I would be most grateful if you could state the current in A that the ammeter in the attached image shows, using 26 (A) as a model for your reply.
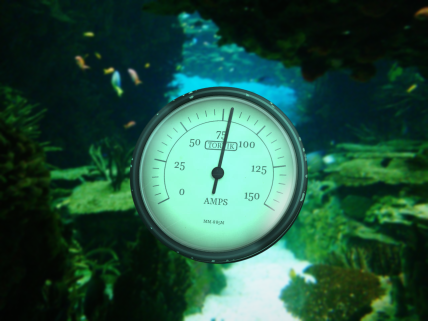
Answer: 80 (A)
